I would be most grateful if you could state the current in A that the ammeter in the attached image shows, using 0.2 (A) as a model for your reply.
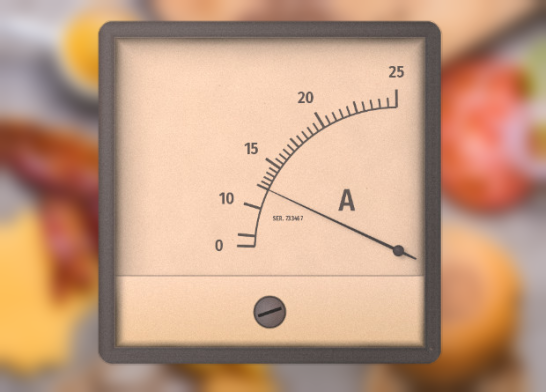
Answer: 12.5 (A)
